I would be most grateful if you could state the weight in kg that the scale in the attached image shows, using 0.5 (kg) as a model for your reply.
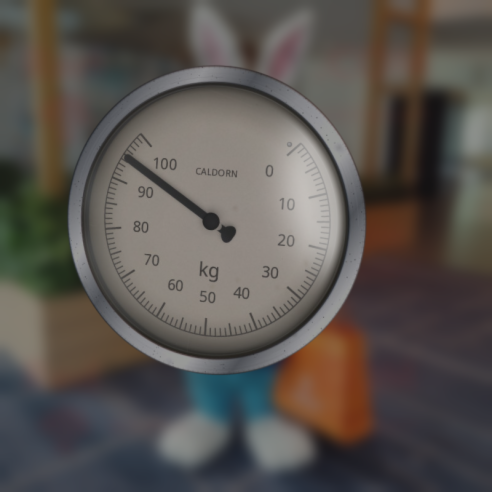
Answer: 95 (kg)
